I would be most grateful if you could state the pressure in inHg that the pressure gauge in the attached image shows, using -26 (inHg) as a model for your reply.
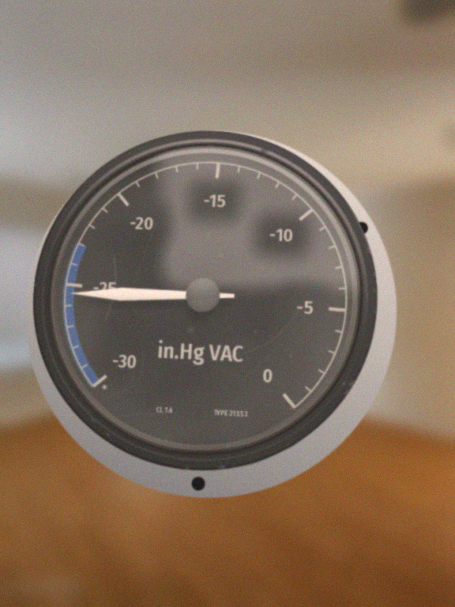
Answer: -25.5 (inHg)
